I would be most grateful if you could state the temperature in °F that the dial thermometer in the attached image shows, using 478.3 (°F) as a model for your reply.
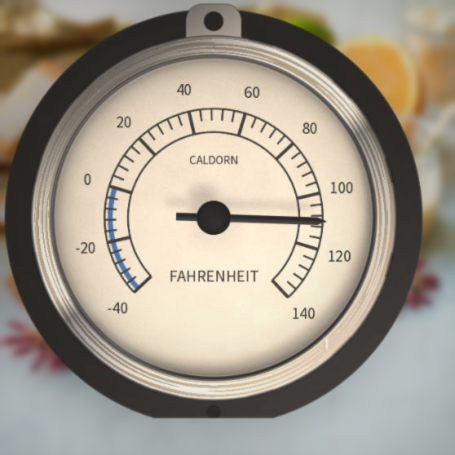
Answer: 110 (°F)
